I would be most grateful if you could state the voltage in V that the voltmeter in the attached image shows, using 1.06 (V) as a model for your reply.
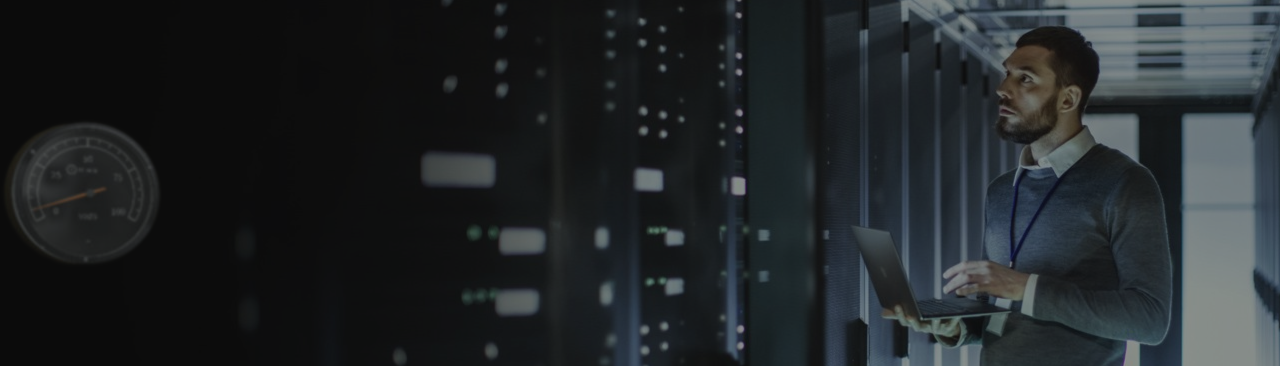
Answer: 5 (V)
